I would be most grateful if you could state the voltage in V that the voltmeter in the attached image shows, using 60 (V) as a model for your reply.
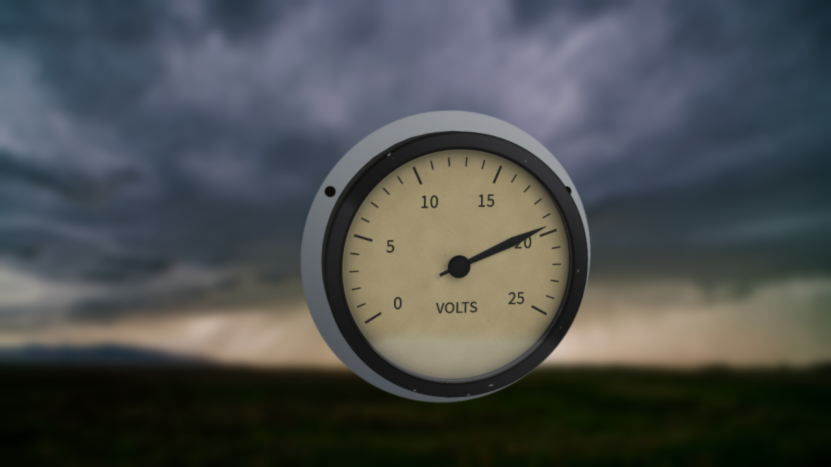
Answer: 19.5 (V)
